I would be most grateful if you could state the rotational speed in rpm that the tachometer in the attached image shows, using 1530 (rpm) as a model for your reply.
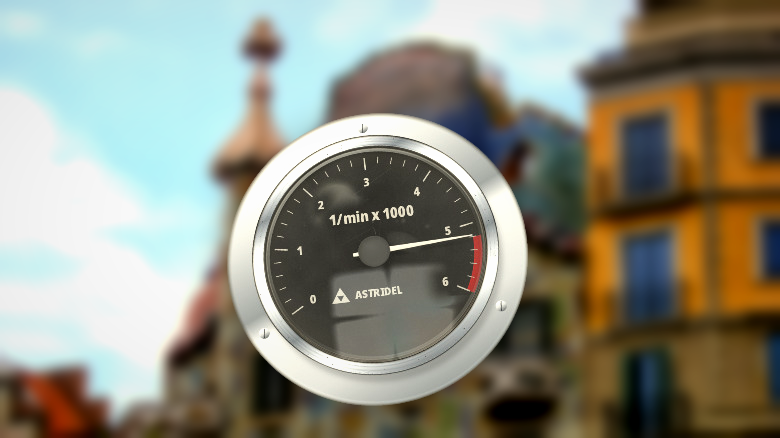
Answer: 5200 (rpm)
